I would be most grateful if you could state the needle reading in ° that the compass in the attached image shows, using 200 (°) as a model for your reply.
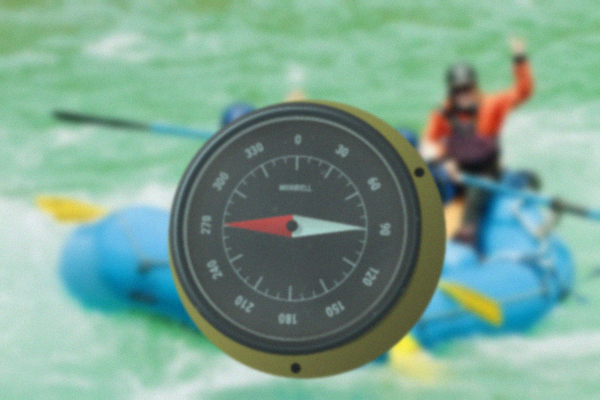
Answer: 270 (°)
